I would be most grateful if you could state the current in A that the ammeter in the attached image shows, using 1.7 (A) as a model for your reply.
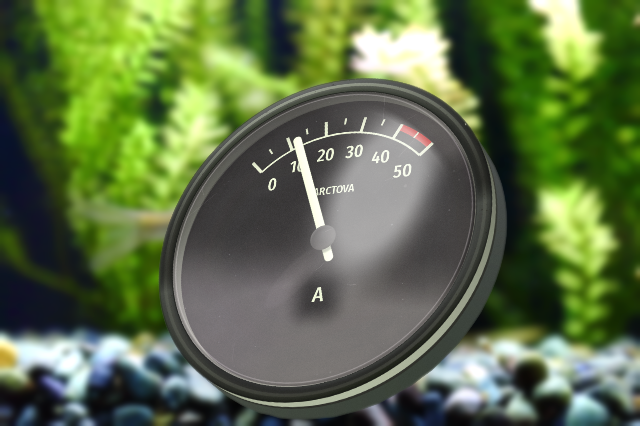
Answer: 12.5 (A)
